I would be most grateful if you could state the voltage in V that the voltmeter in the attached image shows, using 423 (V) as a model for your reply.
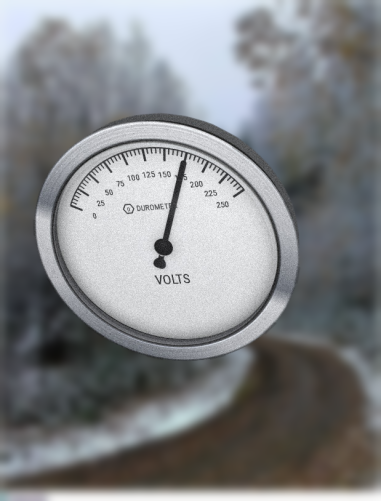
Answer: 175 (V)
